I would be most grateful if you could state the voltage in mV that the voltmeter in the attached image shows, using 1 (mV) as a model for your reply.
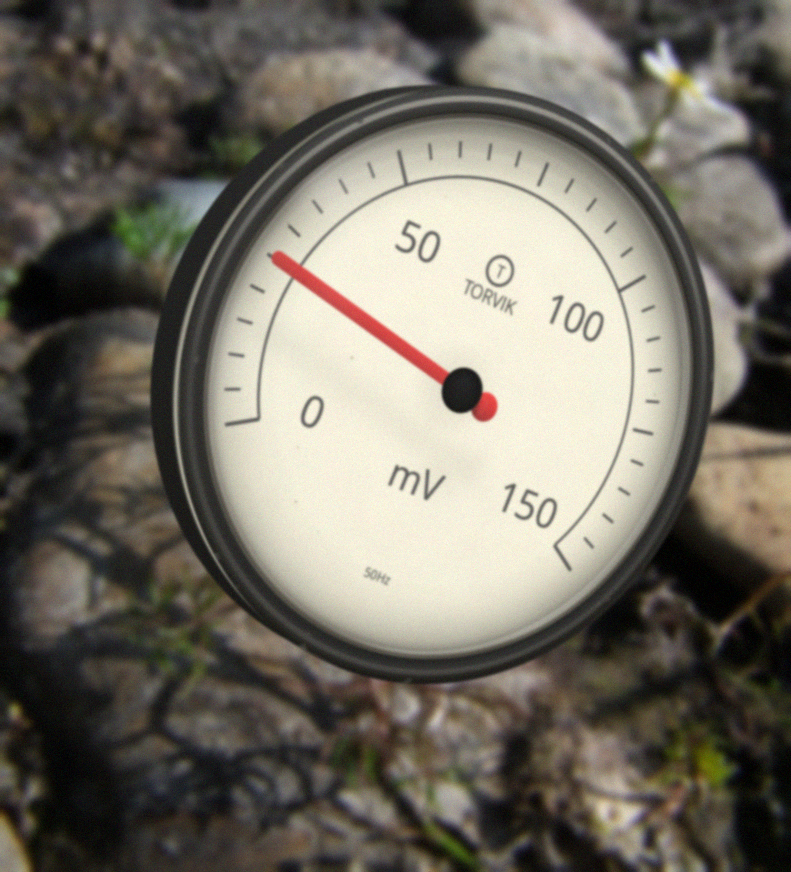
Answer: 25 (mV)
